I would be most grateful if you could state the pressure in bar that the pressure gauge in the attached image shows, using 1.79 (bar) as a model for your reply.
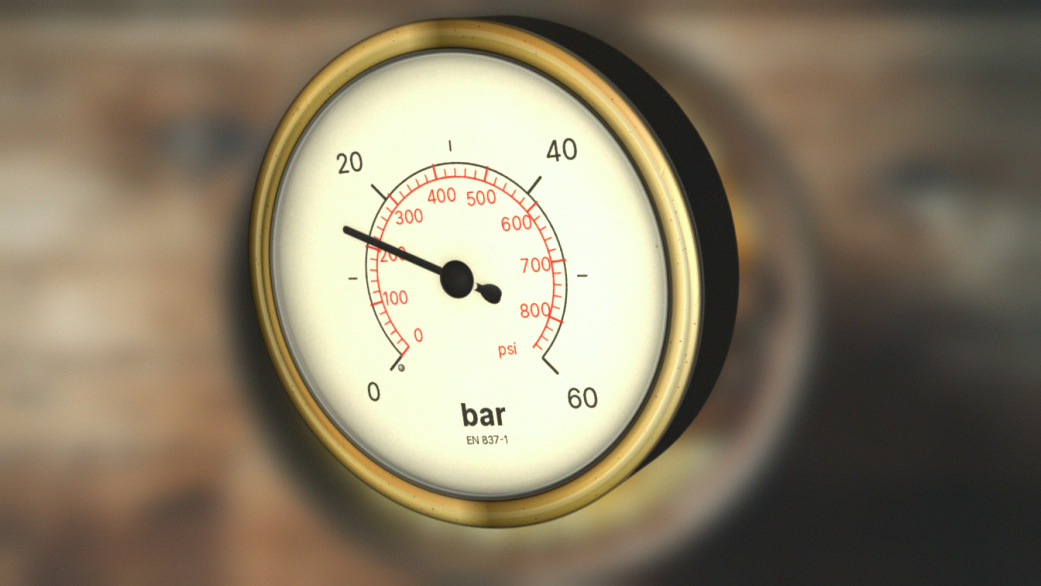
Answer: 15 (bar)
